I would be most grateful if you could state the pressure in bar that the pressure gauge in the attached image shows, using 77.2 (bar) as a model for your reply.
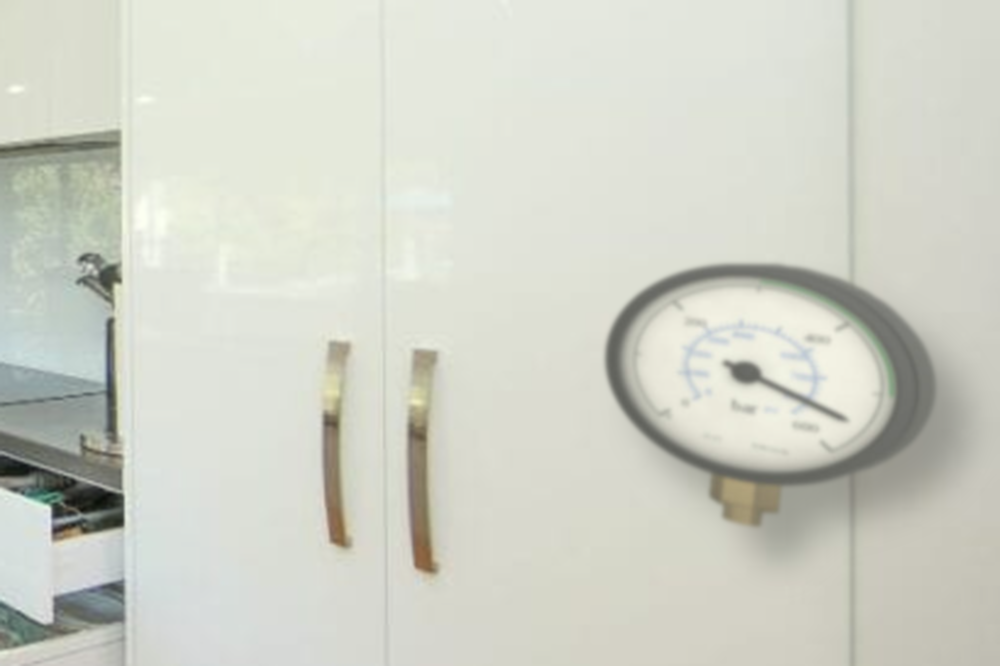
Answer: 550 (bar)
